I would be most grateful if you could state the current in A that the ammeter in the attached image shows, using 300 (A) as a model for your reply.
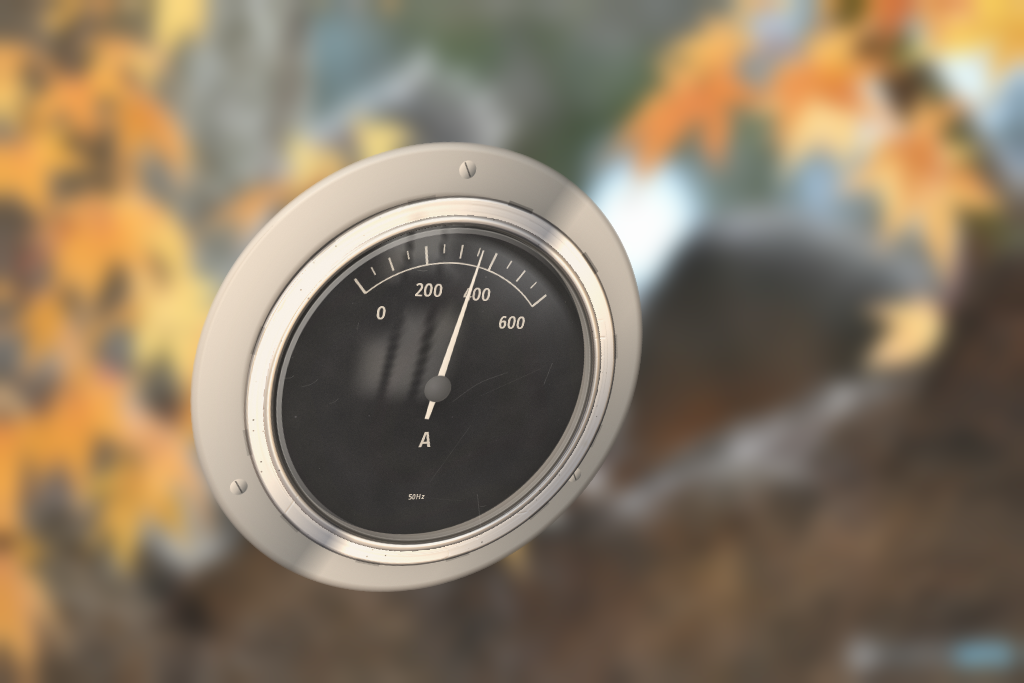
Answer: 350 (A)
